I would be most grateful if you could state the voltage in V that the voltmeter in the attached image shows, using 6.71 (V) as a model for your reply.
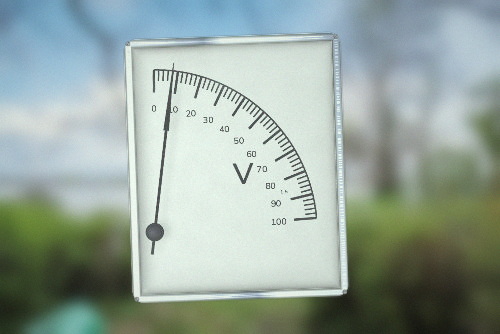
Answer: 8 (V)
